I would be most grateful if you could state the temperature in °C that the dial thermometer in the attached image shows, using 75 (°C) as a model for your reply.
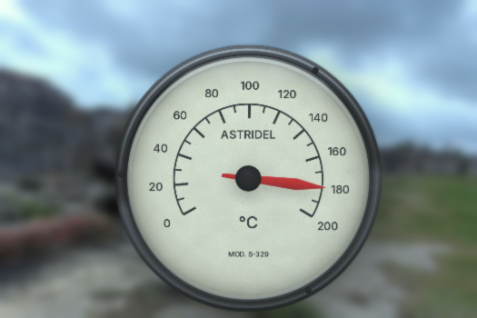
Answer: 180 (°C)
